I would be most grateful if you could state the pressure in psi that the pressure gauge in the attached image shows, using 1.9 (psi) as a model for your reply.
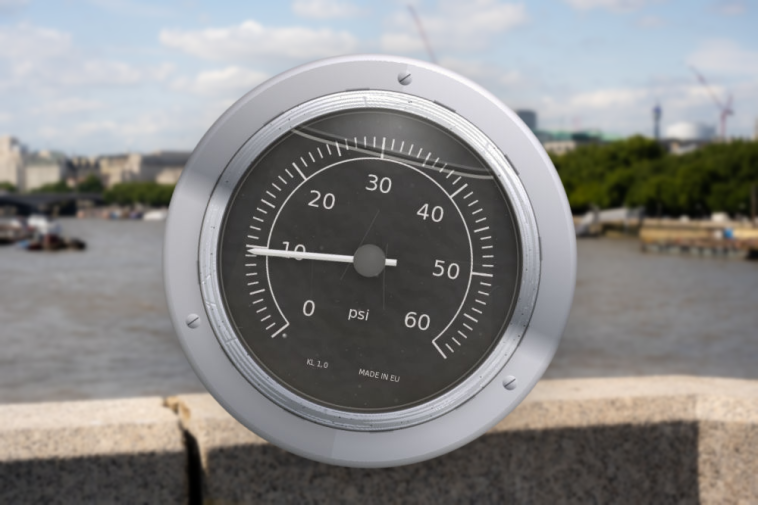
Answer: 9.5 (psi)
